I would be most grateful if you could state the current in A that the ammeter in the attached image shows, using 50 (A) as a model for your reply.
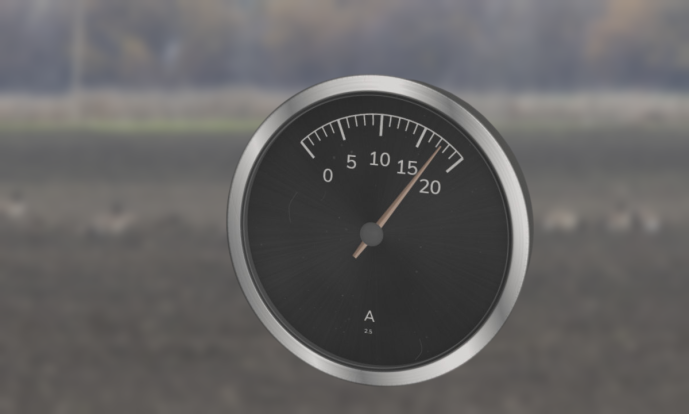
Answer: 17.5 (A)
